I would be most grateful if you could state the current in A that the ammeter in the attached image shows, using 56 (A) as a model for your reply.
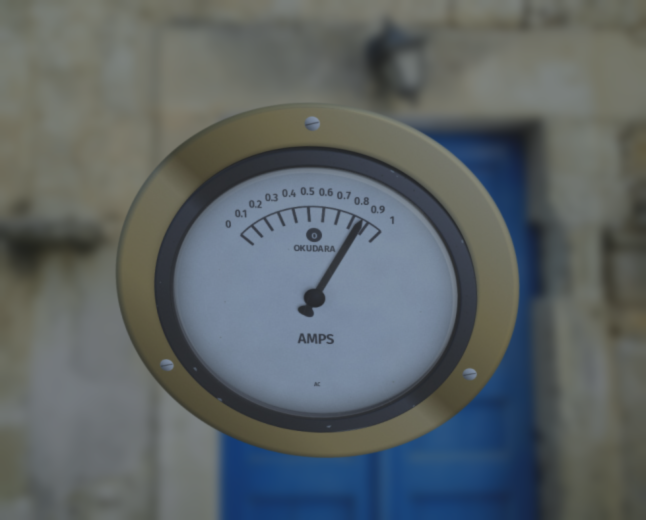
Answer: 0.85 (A)
